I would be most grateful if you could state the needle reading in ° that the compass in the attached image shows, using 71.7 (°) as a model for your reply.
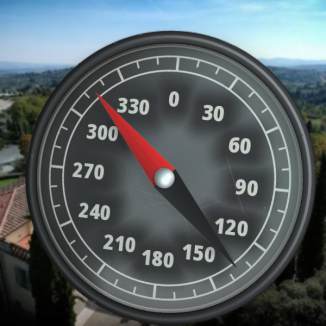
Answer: 315 (°)
